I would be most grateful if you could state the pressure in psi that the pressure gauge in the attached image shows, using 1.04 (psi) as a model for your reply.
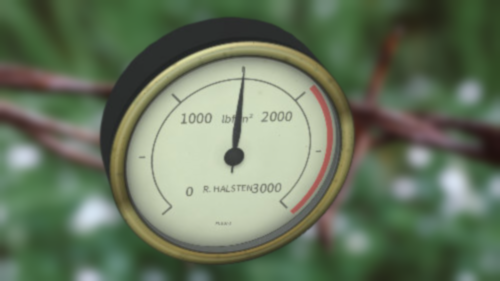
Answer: 1500 (psi)
